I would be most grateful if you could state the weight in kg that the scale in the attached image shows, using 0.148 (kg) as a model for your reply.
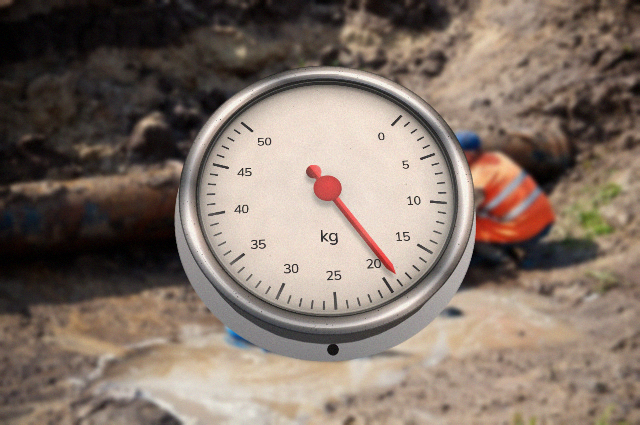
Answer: 19 (kg)
